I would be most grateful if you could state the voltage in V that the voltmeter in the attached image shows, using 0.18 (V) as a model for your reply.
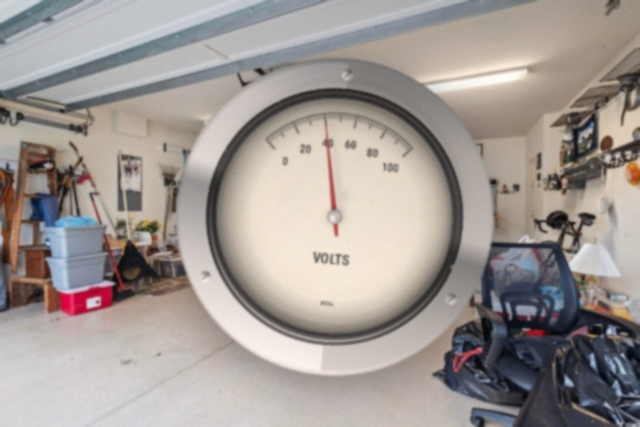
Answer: 40 (V)
